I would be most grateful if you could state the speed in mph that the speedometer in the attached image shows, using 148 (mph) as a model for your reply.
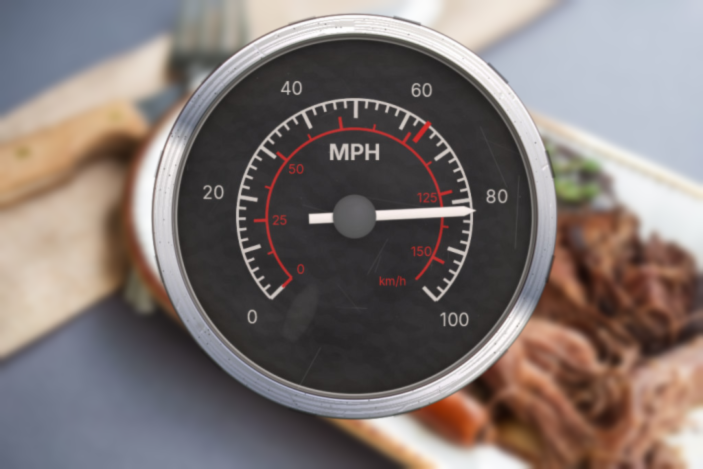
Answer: 82 (mph)
